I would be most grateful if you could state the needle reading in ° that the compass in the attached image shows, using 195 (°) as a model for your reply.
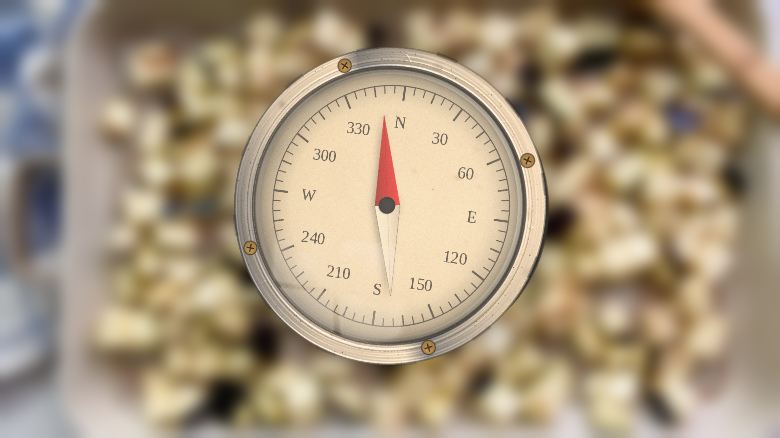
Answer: 350 (°)
